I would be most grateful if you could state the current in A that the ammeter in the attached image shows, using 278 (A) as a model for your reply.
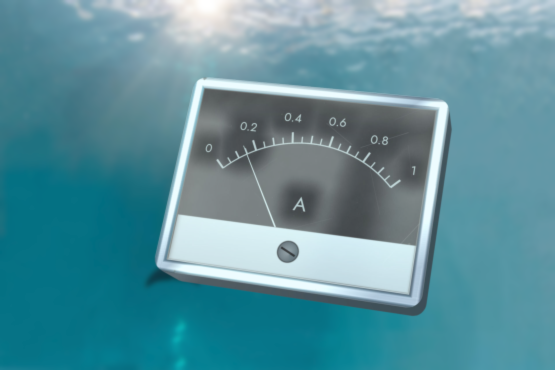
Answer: 0.15 (A)
